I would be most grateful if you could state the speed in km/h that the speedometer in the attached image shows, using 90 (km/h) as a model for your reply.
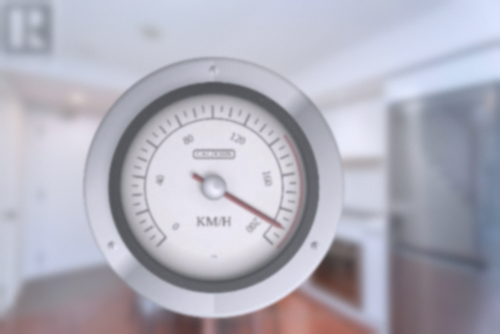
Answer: 190 (km/h)
